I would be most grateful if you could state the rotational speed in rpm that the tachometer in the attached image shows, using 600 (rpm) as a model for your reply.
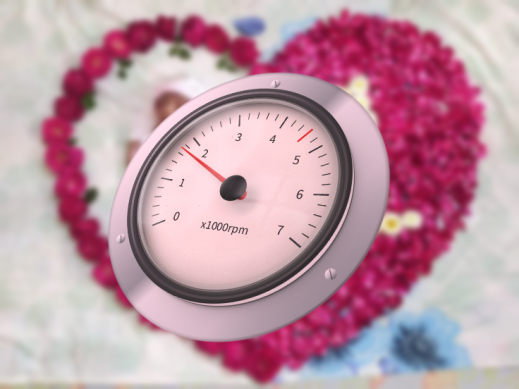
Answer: 1700 (rpm)
